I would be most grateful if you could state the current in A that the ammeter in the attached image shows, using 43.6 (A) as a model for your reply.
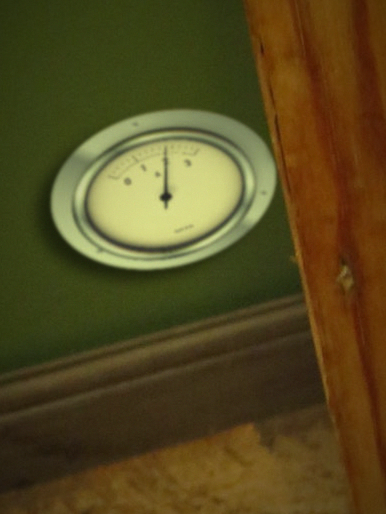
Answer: 2 (A)
